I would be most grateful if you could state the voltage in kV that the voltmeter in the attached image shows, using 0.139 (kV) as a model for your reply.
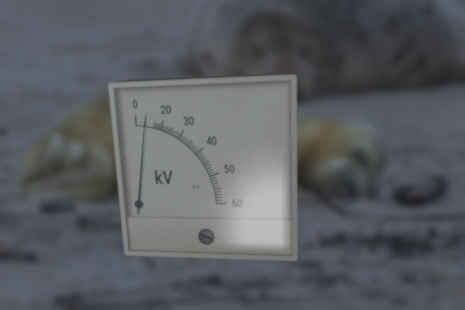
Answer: 10 (kV)
